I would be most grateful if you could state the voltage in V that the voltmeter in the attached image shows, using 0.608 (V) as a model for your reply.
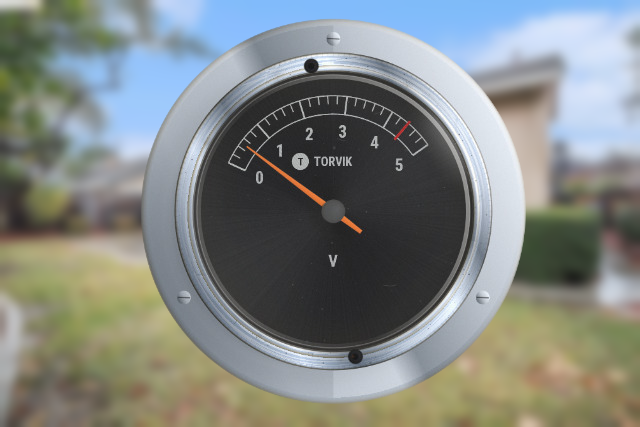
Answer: 0.5 (V)
